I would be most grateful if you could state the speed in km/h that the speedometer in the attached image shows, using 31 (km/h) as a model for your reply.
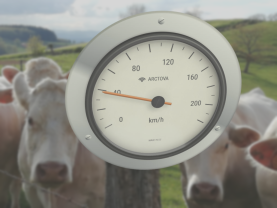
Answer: 40 (km/h)
